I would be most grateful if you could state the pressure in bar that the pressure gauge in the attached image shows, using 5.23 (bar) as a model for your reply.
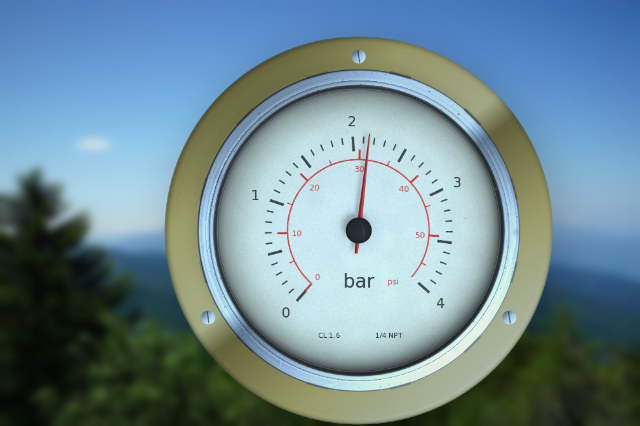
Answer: 2.15 (bar)
